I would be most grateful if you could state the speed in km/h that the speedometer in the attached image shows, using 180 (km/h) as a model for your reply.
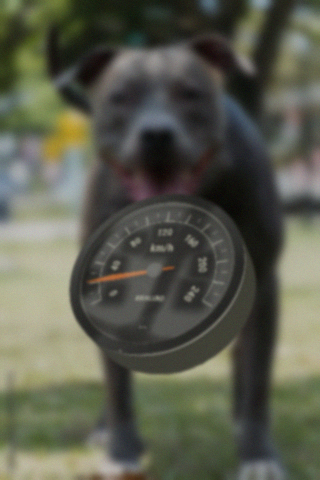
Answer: 20 (km/h)
